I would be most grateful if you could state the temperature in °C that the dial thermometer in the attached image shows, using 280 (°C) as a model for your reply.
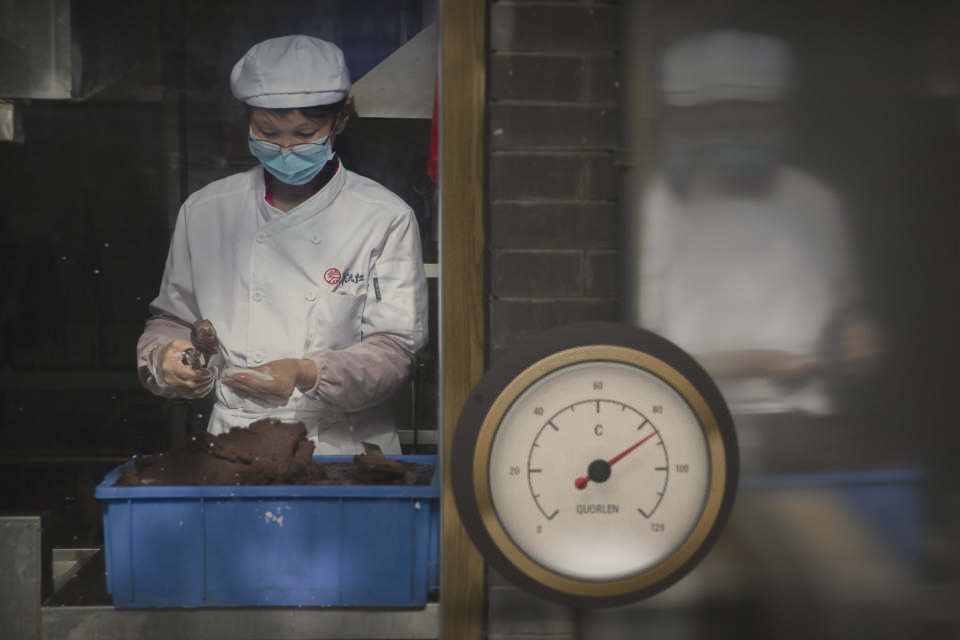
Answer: 85 (°C)
